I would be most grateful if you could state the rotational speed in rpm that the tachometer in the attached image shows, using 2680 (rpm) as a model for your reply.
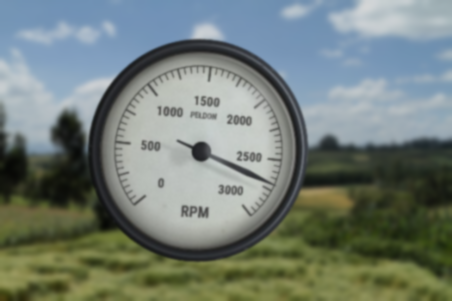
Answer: 2700 (rpm)
